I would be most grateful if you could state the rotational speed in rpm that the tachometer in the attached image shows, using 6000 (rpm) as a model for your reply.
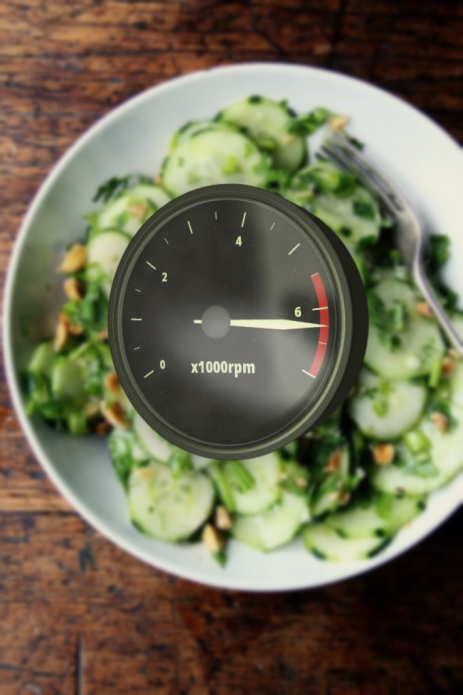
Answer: 6250 (rpm)
